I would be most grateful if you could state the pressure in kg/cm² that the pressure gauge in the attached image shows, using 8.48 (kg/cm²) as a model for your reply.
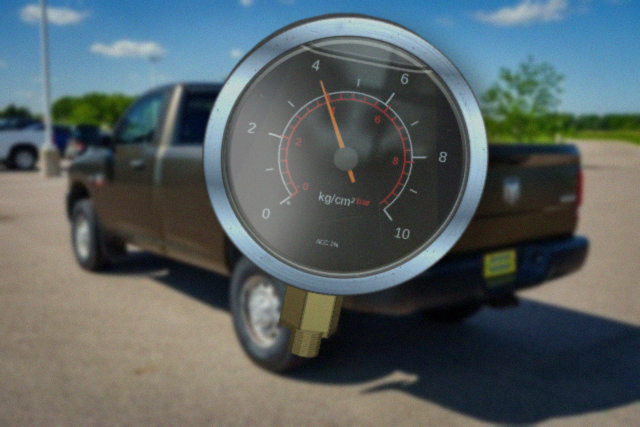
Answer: 4 (kg/cm²)
